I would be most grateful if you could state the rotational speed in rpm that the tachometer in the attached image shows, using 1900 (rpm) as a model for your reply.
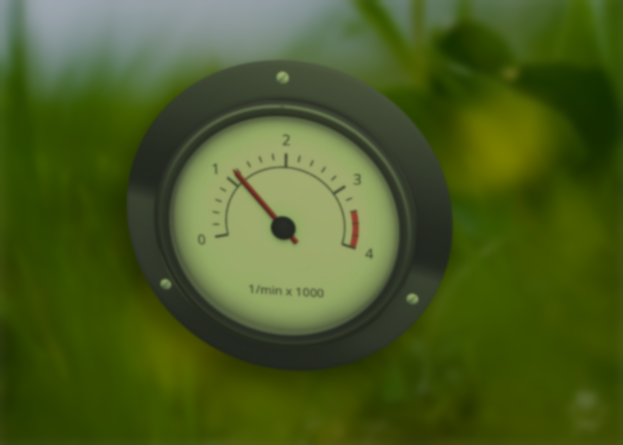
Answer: 1200 (rpm)
